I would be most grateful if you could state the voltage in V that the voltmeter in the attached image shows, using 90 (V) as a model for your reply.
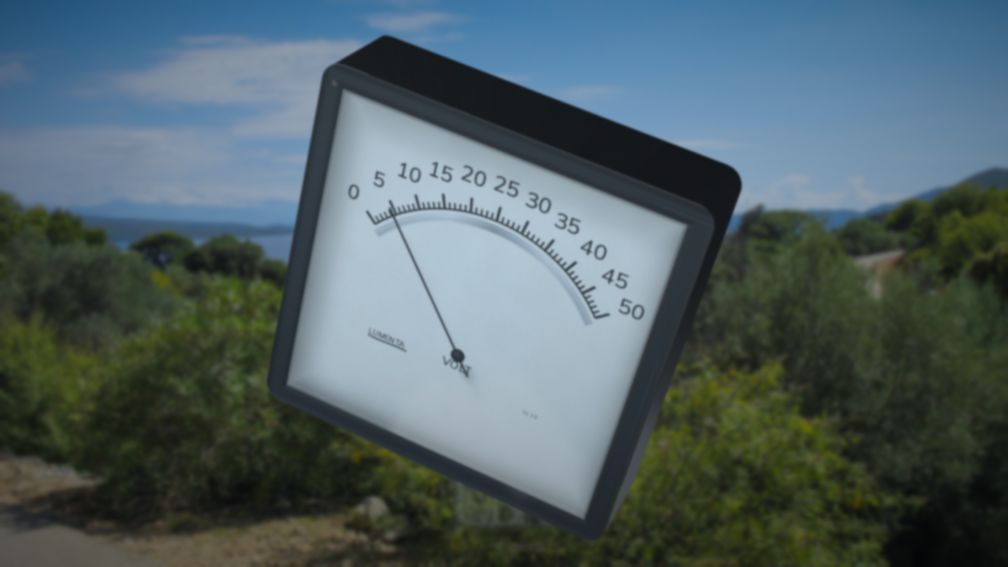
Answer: 5 (V)
